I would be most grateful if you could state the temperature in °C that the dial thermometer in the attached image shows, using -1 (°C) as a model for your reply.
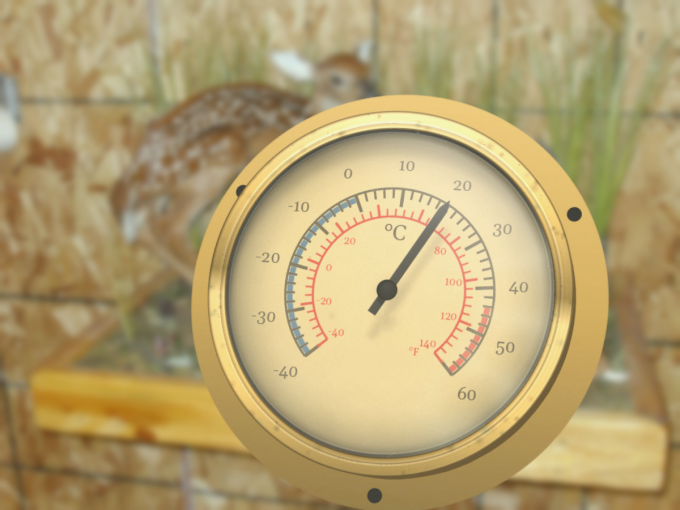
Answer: 20 (°C)
